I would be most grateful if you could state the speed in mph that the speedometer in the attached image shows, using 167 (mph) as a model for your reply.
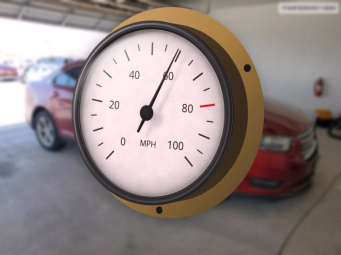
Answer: 60 (mph)
